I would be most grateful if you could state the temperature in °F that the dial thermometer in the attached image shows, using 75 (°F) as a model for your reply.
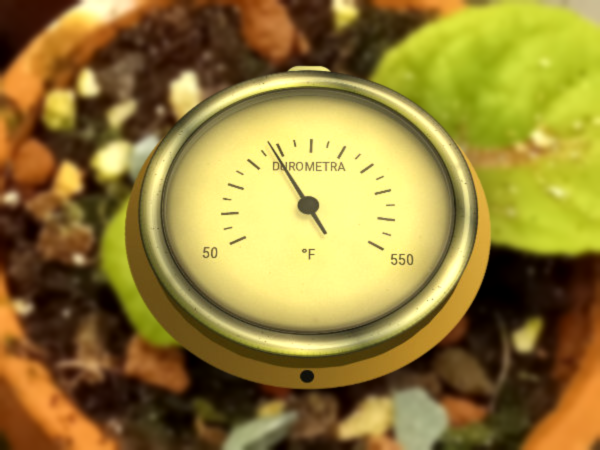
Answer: 237.5 (°F)
